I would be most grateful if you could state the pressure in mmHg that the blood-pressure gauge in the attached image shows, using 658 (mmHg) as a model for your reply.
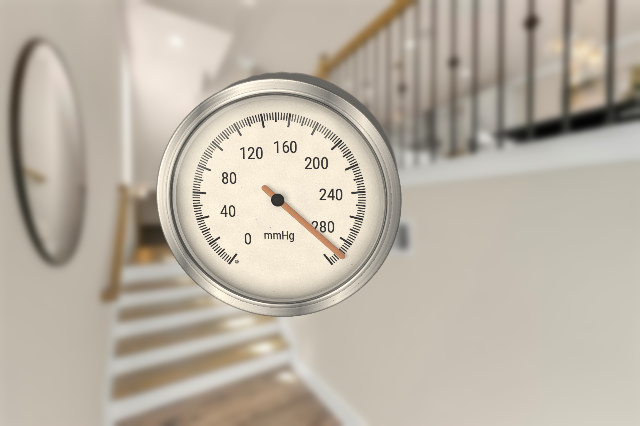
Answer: 290 (mmHg)
